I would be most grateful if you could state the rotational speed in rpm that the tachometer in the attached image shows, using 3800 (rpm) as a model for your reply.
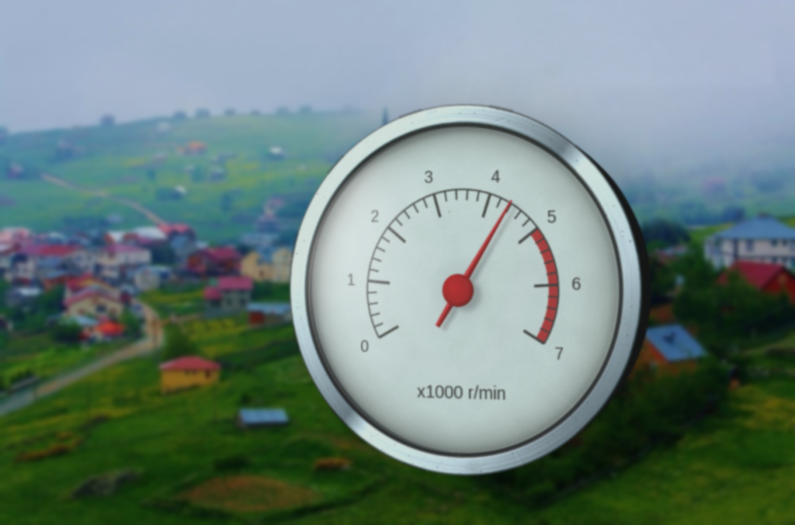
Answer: 4400 (rpm)
